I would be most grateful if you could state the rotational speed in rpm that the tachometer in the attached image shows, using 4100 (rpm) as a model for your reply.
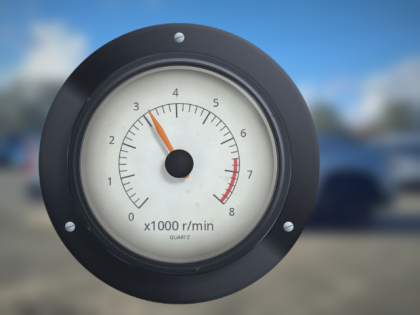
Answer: 3200 (rpm)
